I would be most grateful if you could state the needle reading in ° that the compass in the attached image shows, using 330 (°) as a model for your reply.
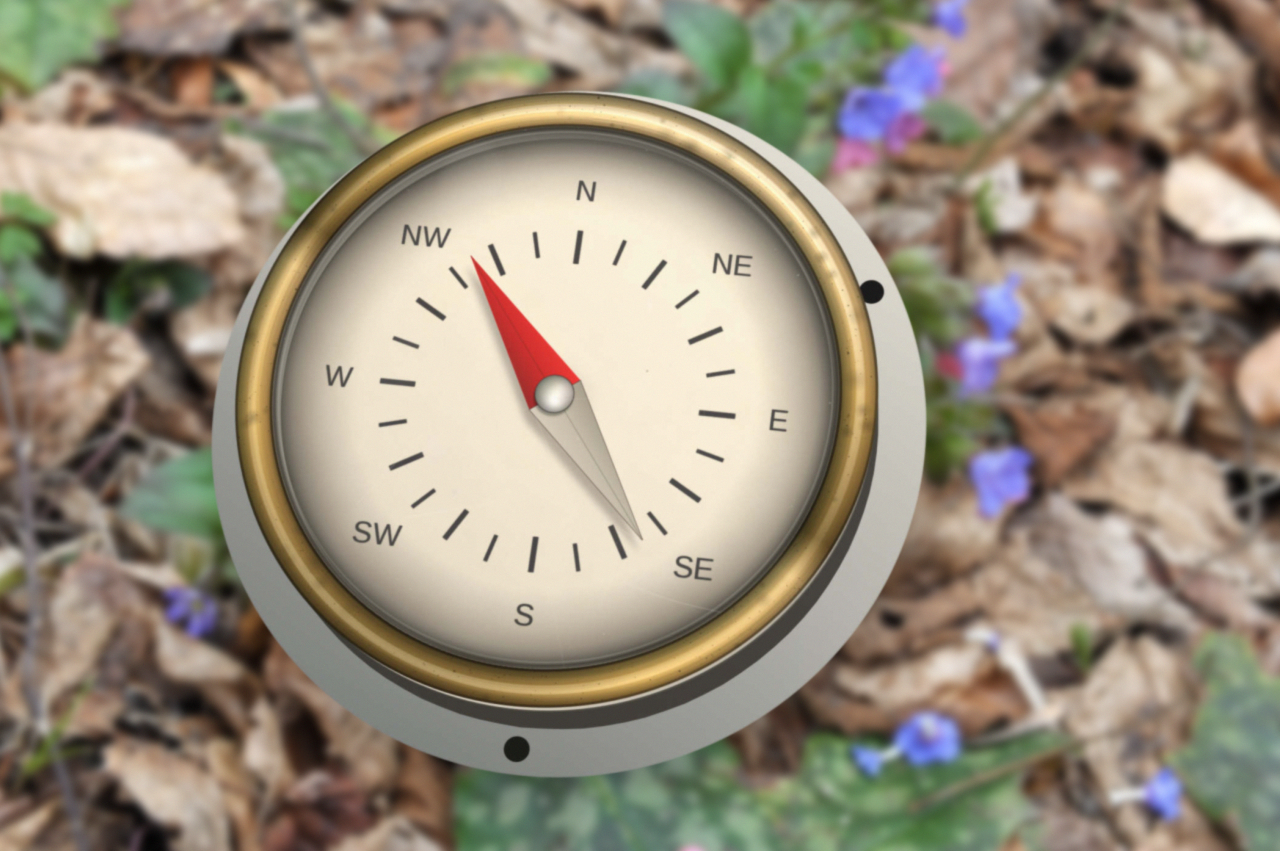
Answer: 322.5 (°)
